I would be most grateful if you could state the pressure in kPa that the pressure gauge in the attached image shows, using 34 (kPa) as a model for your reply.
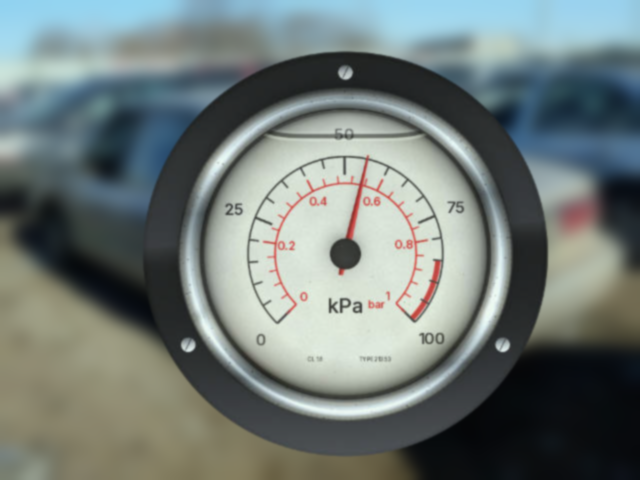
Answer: 55 (kPa)
